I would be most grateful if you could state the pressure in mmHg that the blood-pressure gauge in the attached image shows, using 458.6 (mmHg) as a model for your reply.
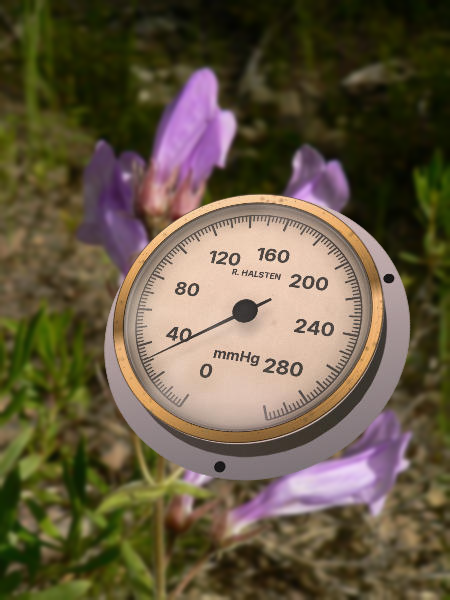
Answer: 30 (mmHg)
